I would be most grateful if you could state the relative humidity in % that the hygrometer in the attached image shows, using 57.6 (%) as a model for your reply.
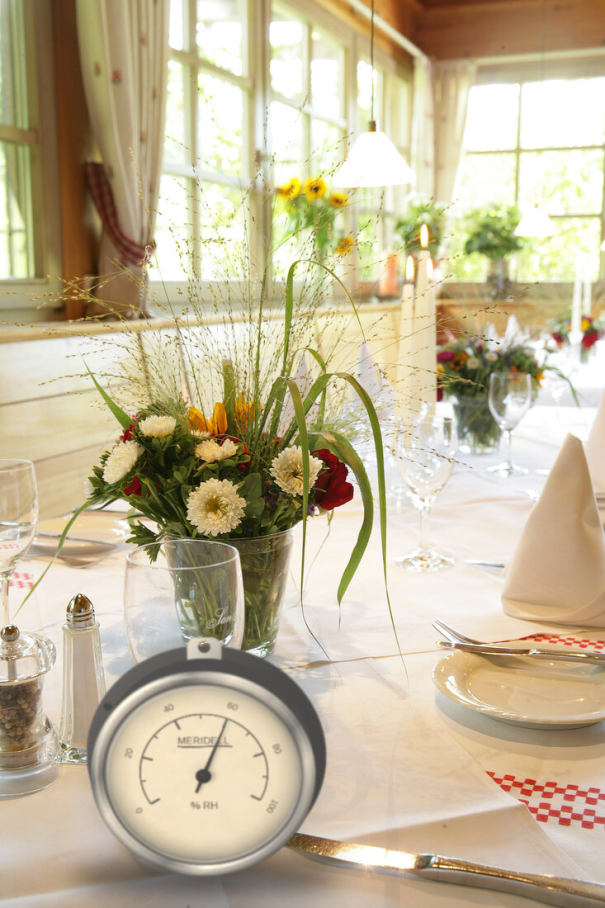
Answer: 60 (%)
